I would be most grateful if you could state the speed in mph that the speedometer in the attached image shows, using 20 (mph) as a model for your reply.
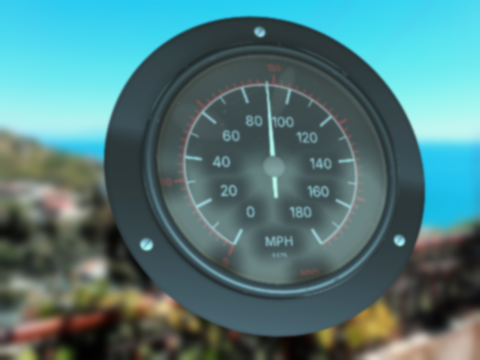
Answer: 90 (mph)
